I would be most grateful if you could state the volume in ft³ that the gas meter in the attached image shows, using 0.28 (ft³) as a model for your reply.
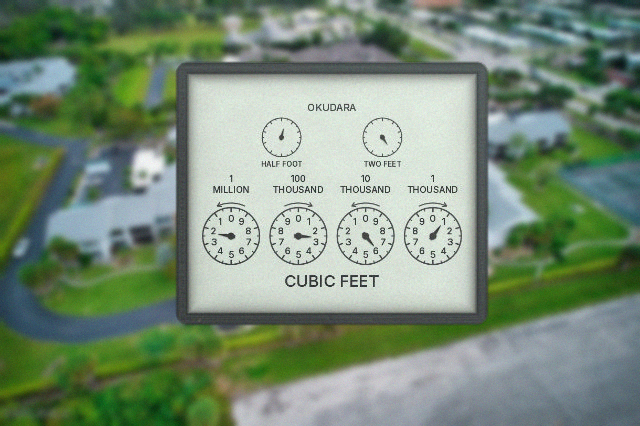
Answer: 226100 (ft³)
